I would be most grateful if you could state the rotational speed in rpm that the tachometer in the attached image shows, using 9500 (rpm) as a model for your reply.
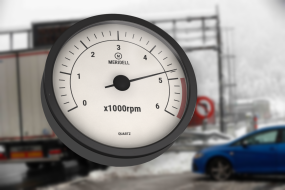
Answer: 4800 (rpm)
